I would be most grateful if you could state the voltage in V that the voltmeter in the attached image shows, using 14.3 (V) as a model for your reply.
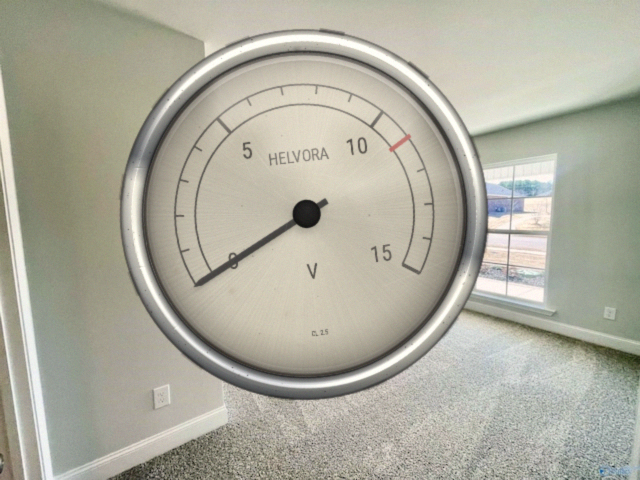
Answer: 0 (V)
